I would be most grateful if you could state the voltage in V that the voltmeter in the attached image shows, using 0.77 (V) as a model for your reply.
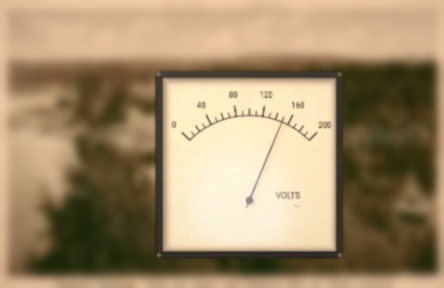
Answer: 150 (V)
